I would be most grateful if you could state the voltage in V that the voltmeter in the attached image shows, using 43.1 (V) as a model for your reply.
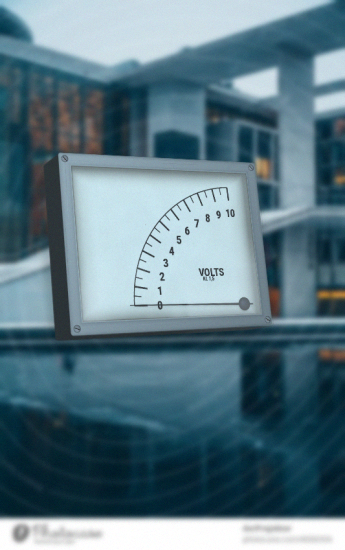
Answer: 0 (V)
